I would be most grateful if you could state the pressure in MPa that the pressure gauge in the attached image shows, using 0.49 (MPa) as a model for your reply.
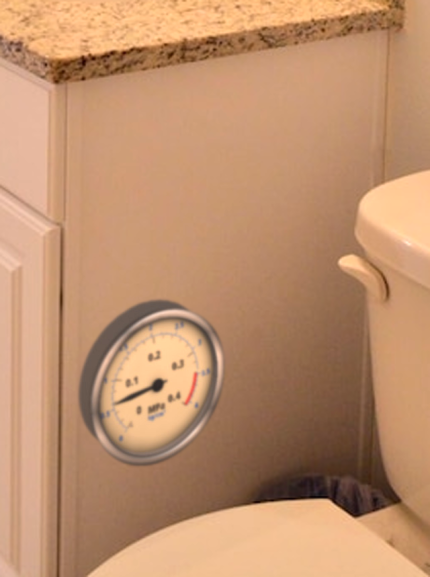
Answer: 0.06 (MPa)
